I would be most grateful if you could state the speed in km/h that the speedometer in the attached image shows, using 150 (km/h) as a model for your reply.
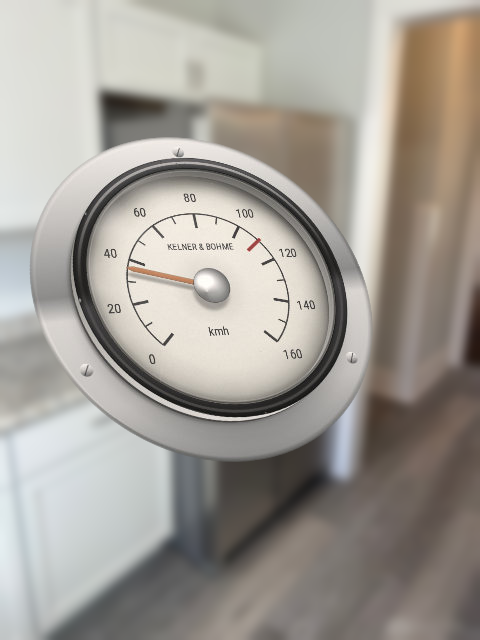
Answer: 35 (km/h)
